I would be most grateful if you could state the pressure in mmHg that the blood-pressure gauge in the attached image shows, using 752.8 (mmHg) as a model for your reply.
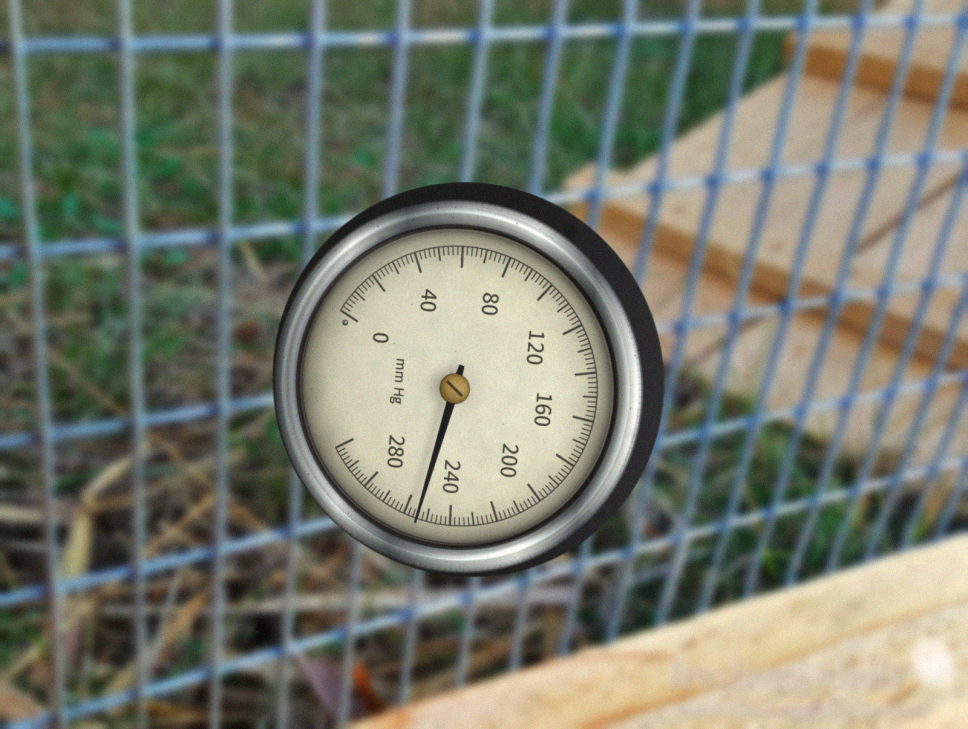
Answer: 254 (mmHg)
